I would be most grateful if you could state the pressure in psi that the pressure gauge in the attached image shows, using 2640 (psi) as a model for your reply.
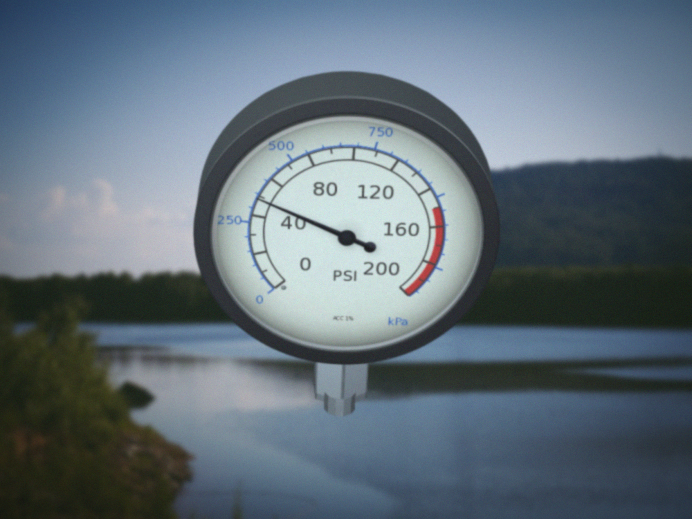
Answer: 50 (psi)
